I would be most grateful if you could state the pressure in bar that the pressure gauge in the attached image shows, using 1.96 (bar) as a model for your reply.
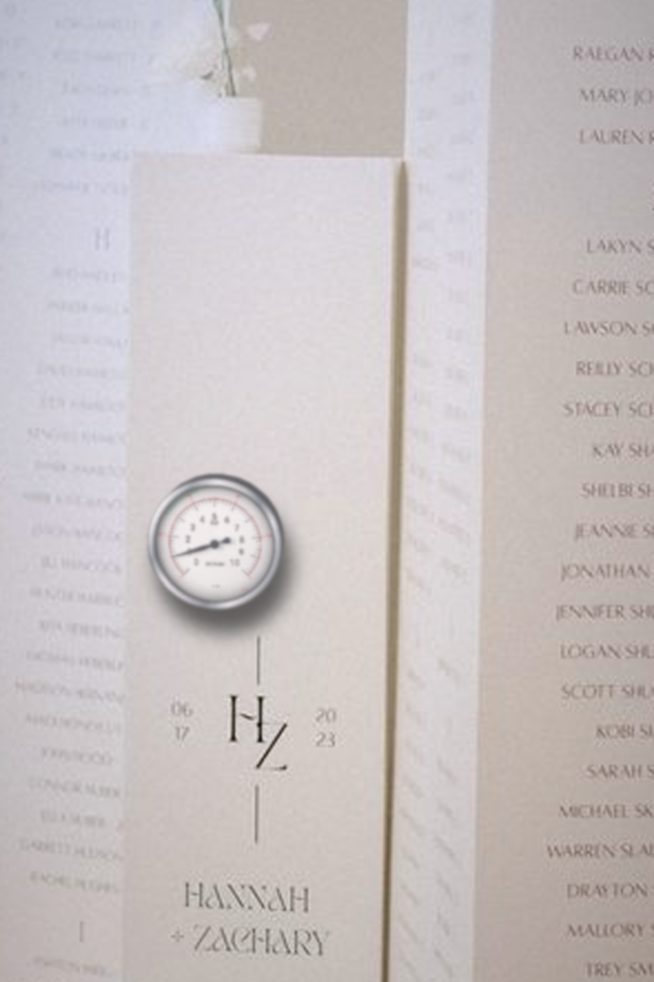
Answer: 1 (bar)
